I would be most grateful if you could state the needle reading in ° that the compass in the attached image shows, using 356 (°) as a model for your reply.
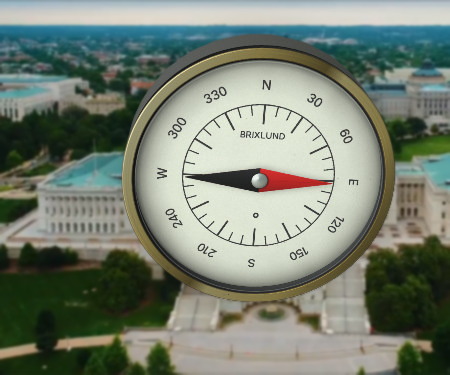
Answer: 90 (°)
